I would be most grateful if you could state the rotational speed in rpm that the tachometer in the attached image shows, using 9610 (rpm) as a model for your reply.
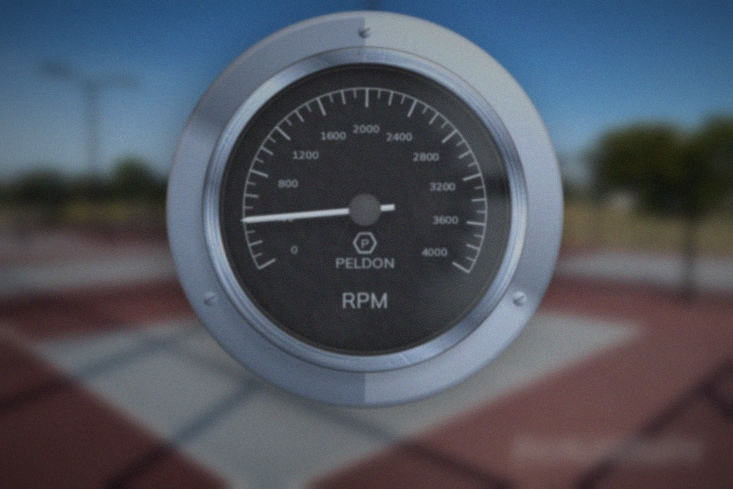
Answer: 400 (rpm)
